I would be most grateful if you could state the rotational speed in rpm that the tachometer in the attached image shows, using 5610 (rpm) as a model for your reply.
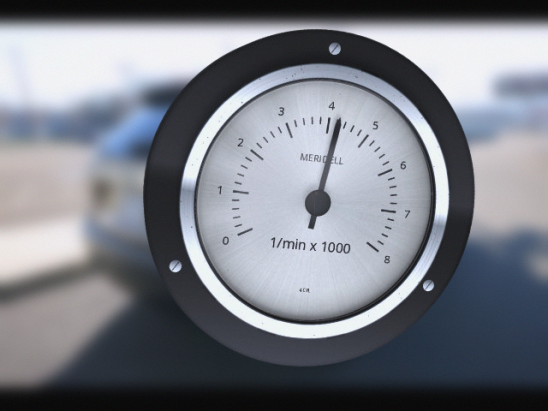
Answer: 4200 (rpm)
